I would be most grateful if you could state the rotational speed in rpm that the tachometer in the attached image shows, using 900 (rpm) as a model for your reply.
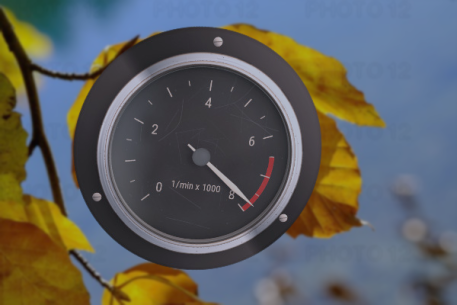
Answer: 7750 (rpm)
